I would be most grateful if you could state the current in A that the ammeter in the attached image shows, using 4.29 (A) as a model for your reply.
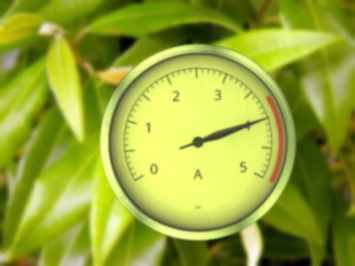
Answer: 4 (A)
